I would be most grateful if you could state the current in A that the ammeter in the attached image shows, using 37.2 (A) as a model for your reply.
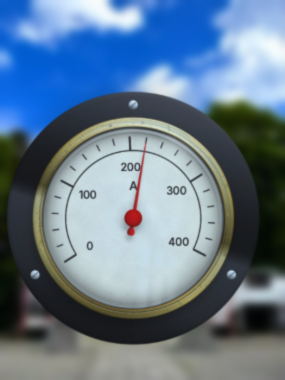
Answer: 220 (A)
